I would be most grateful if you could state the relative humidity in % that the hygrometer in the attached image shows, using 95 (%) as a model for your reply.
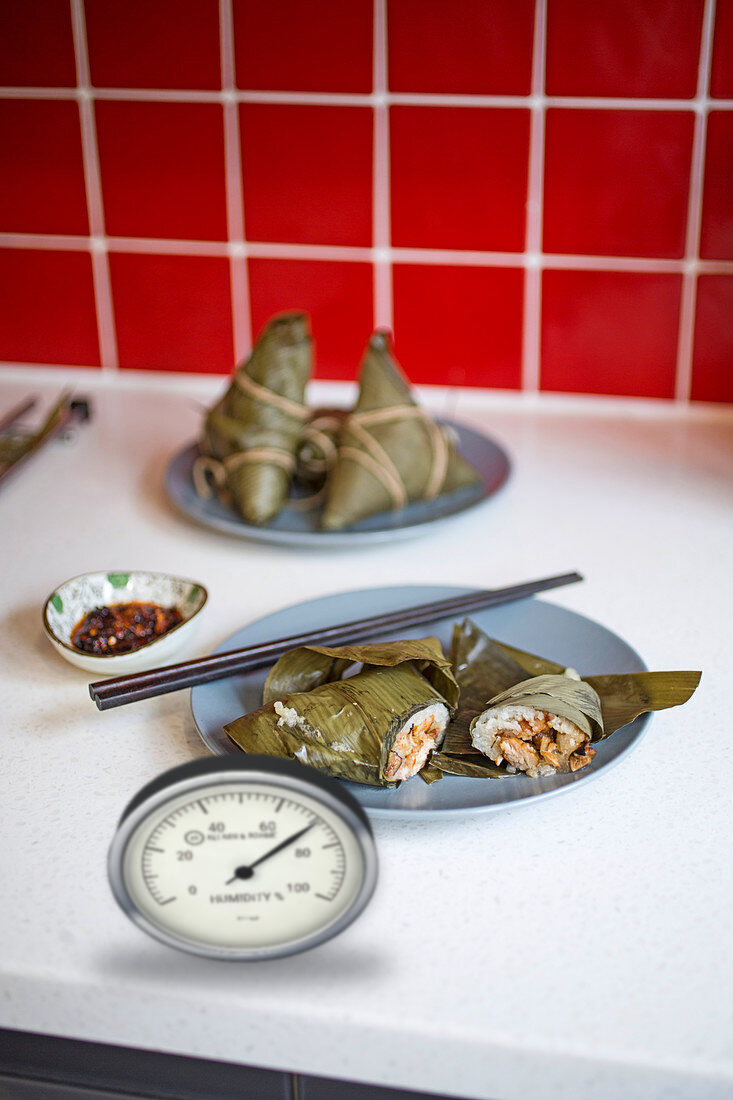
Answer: 70 (%)
